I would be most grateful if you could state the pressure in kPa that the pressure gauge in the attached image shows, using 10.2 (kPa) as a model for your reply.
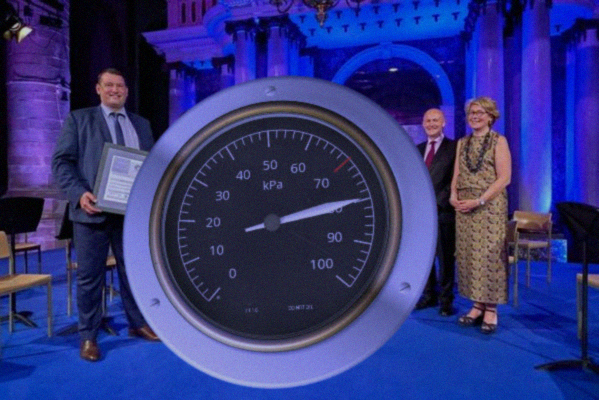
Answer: 80 (kPa)
